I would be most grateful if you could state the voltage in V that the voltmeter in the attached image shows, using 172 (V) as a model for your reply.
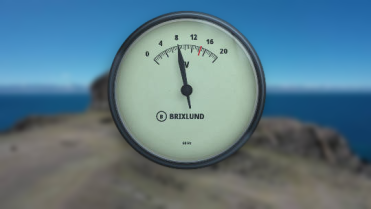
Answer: 8 (V)
